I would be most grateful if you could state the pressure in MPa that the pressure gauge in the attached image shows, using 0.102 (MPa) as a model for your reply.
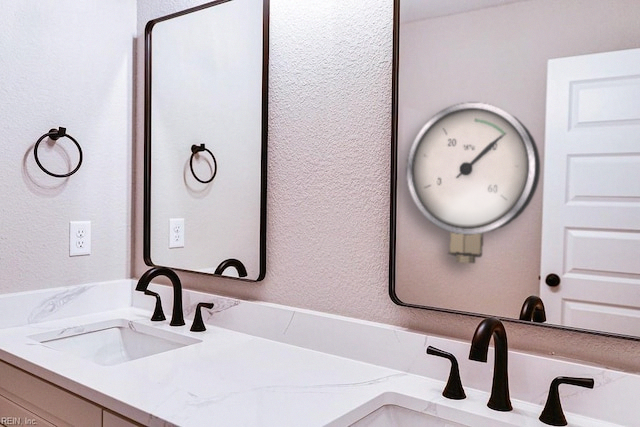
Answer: 40 (MPa)
